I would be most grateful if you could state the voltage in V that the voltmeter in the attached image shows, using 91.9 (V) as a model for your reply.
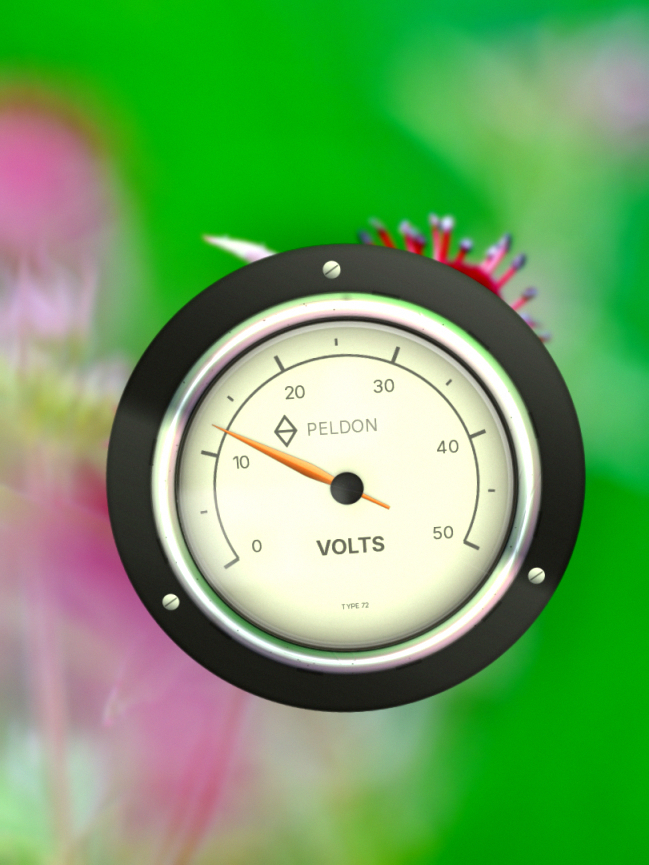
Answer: 12.5 (V)
